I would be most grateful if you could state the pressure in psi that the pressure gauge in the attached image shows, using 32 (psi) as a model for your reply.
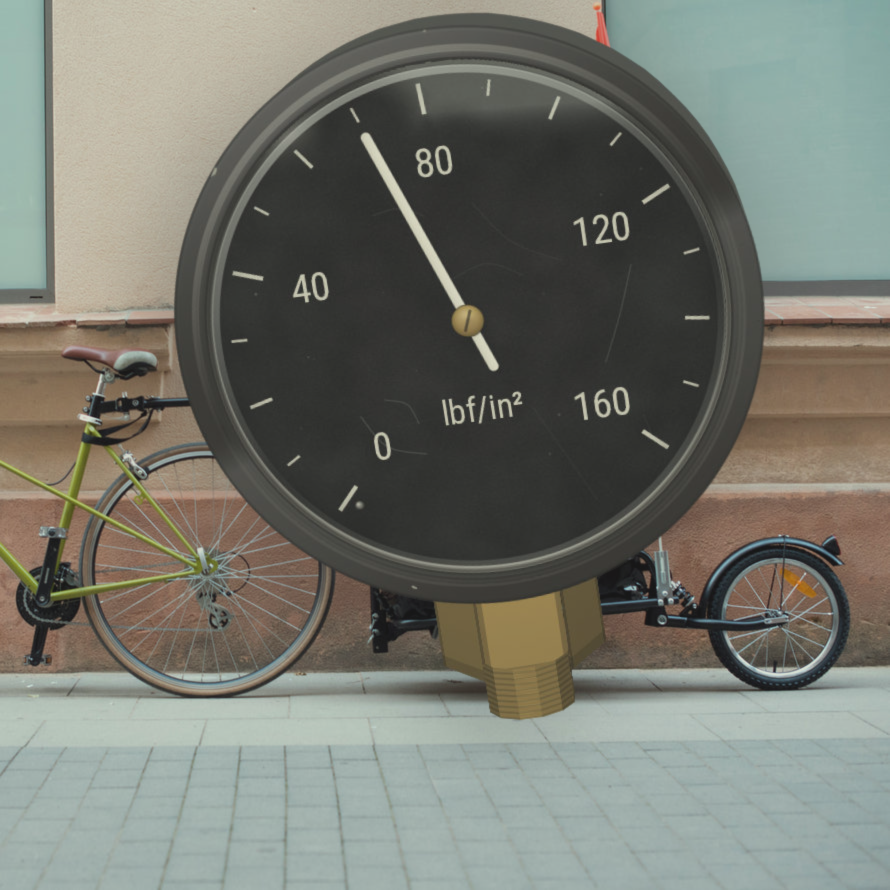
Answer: 70 (psi)
